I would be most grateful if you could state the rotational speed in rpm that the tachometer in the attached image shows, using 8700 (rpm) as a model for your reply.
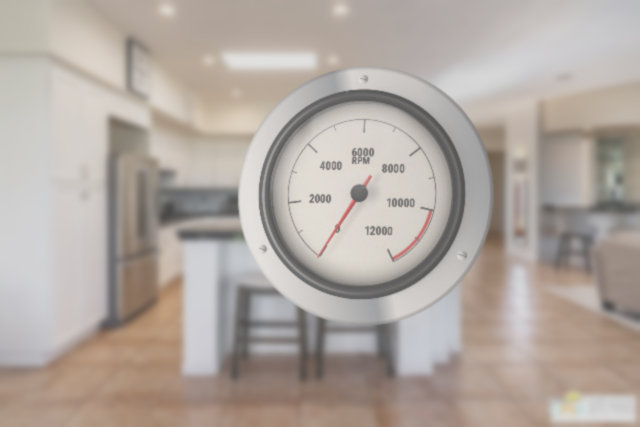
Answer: 0 (rpm)
